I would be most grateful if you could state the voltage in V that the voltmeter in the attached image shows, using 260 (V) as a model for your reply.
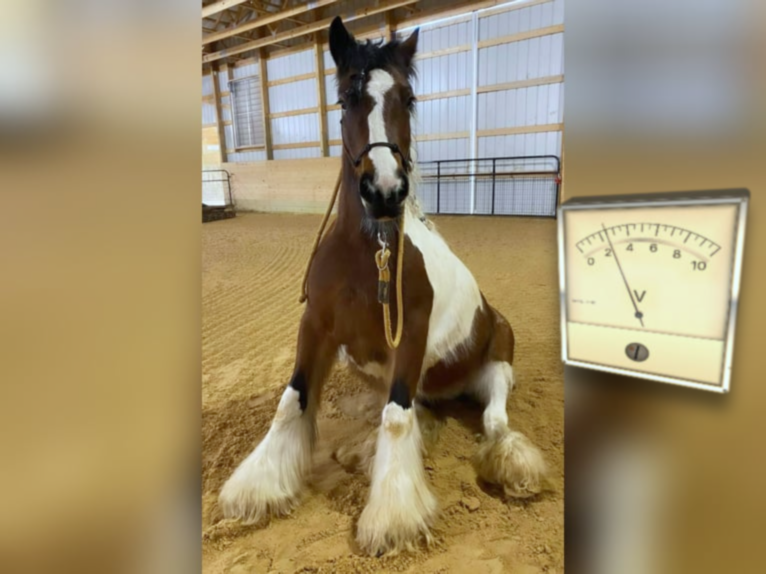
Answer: 2.5 (V)
